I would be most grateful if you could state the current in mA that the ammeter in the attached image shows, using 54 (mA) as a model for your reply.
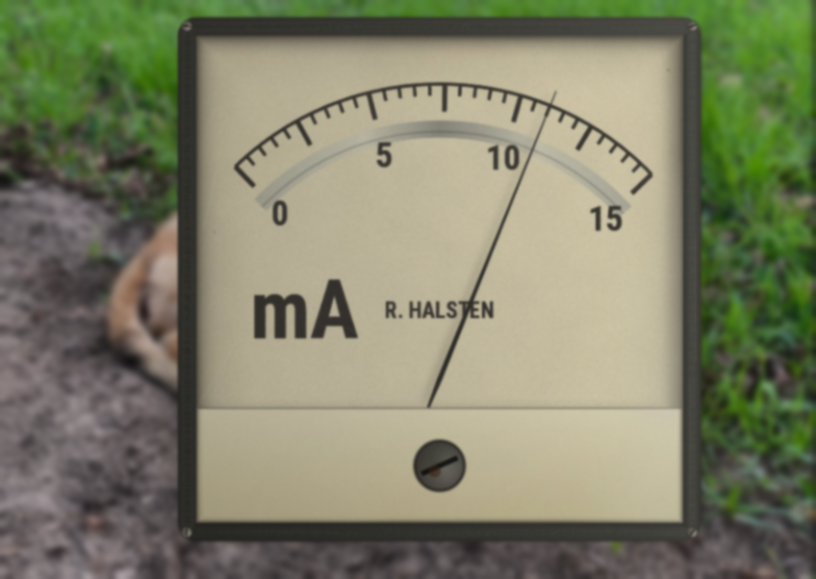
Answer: 11 (mA)
